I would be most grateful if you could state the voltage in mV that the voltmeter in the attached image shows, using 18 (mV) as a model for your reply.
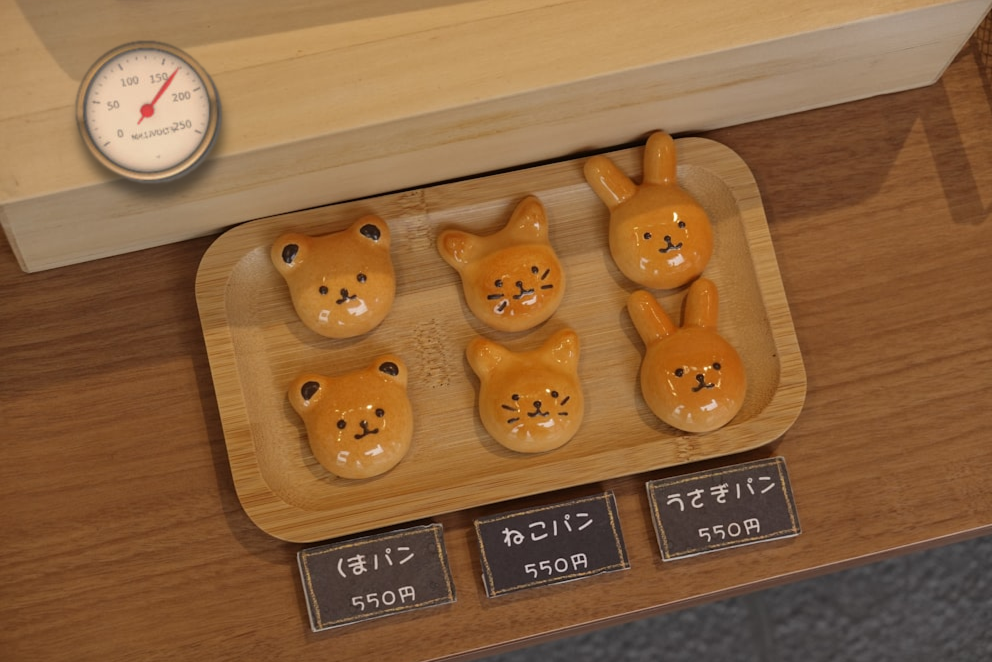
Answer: 170 (mV)
